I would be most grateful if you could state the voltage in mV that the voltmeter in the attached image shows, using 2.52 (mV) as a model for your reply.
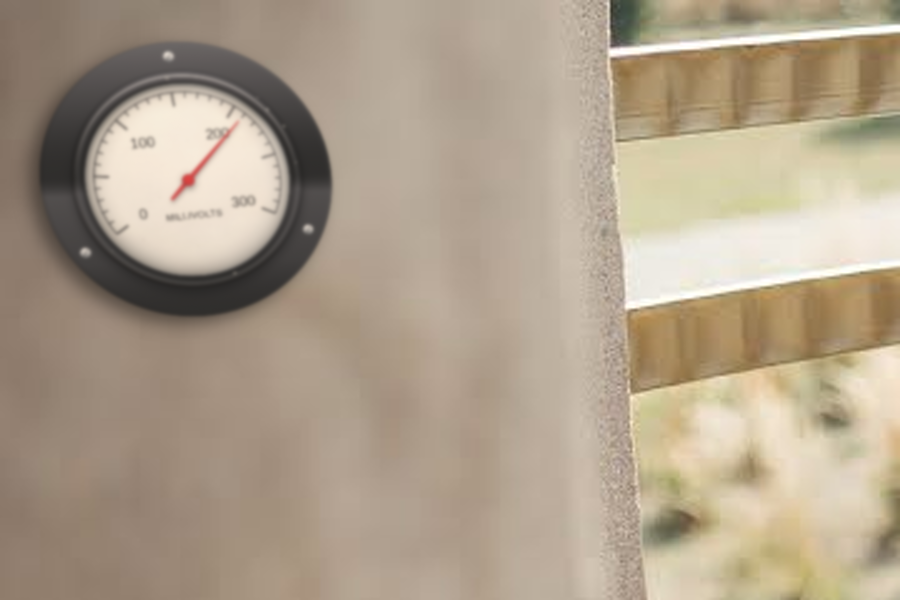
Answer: 210 (mV)
